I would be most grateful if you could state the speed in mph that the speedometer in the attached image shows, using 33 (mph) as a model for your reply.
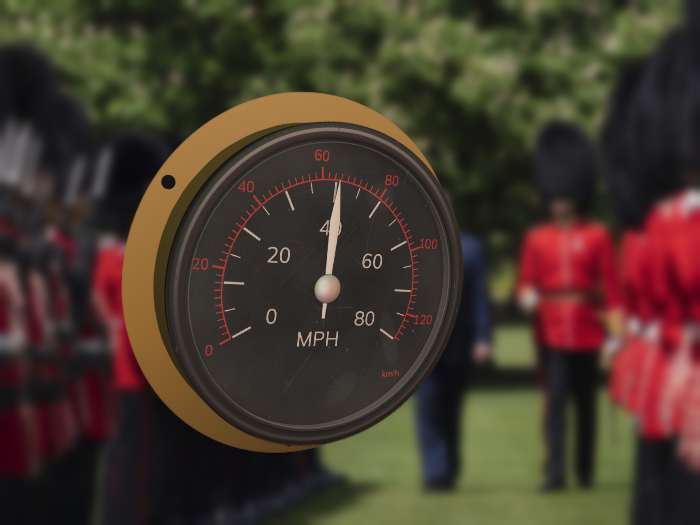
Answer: 40 (mph)
